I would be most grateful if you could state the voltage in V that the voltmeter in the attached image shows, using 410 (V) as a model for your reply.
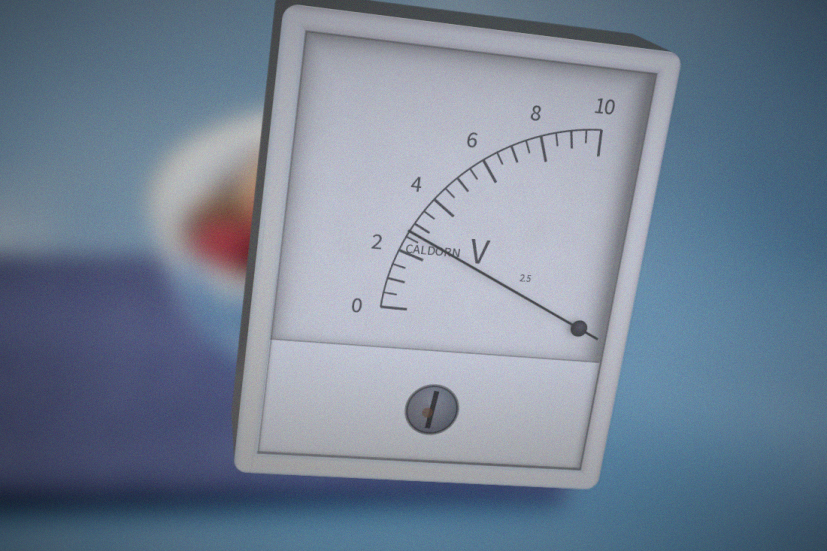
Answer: 2.75 (V)
